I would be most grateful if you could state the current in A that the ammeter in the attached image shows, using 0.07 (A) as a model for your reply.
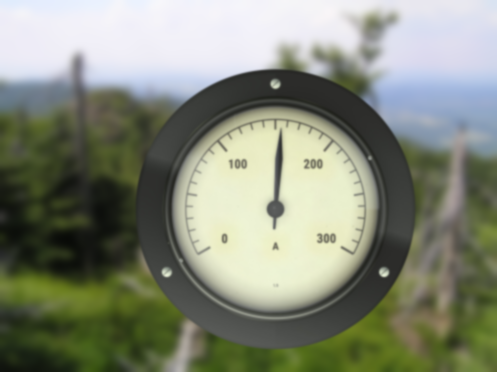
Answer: 155 (A)
